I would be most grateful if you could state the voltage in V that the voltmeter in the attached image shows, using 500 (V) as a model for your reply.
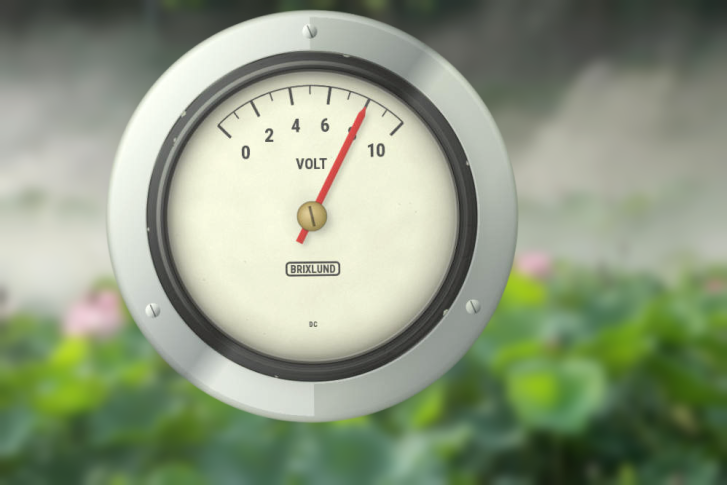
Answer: 8 (V)
